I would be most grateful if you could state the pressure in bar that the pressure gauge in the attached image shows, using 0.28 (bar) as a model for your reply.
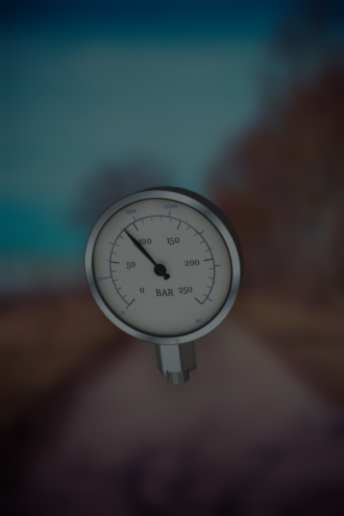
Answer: 90 (bar)
